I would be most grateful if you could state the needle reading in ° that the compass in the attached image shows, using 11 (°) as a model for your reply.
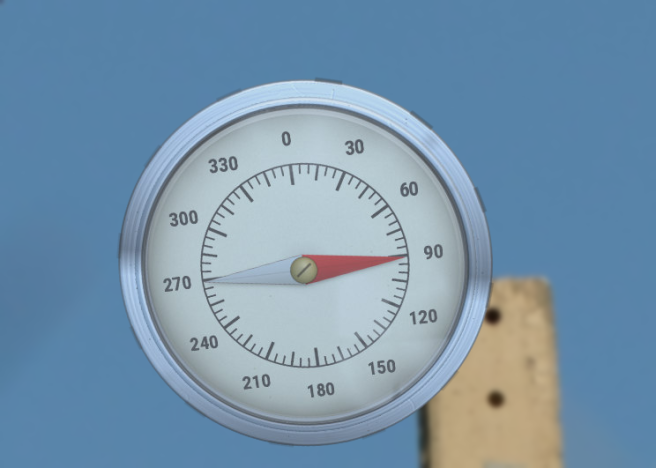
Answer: 90 (°)
